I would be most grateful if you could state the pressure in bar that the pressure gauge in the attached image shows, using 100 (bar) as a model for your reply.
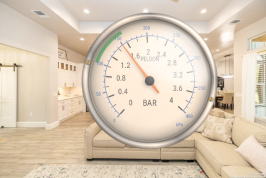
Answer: 1.5 (bar)
